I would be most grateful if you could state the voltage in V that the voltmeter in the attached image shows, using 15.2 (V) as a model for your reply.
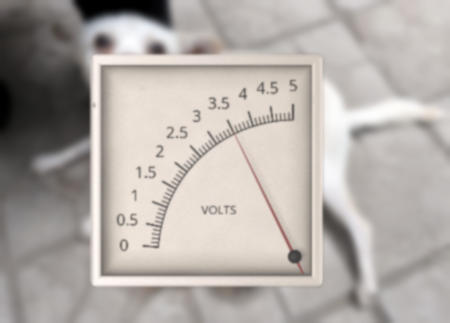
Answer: 3.5 (V)
